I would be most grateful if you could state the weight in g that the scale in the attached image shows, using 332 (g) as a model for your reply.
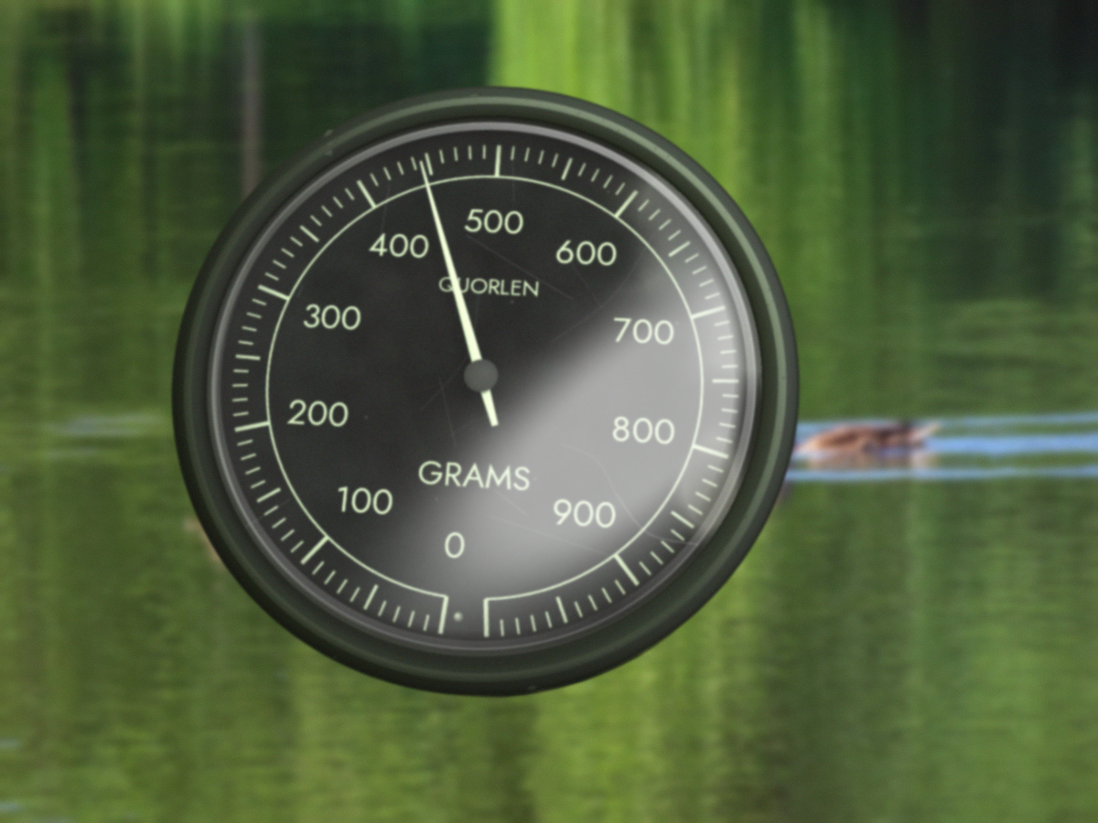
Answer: 445 (g)
